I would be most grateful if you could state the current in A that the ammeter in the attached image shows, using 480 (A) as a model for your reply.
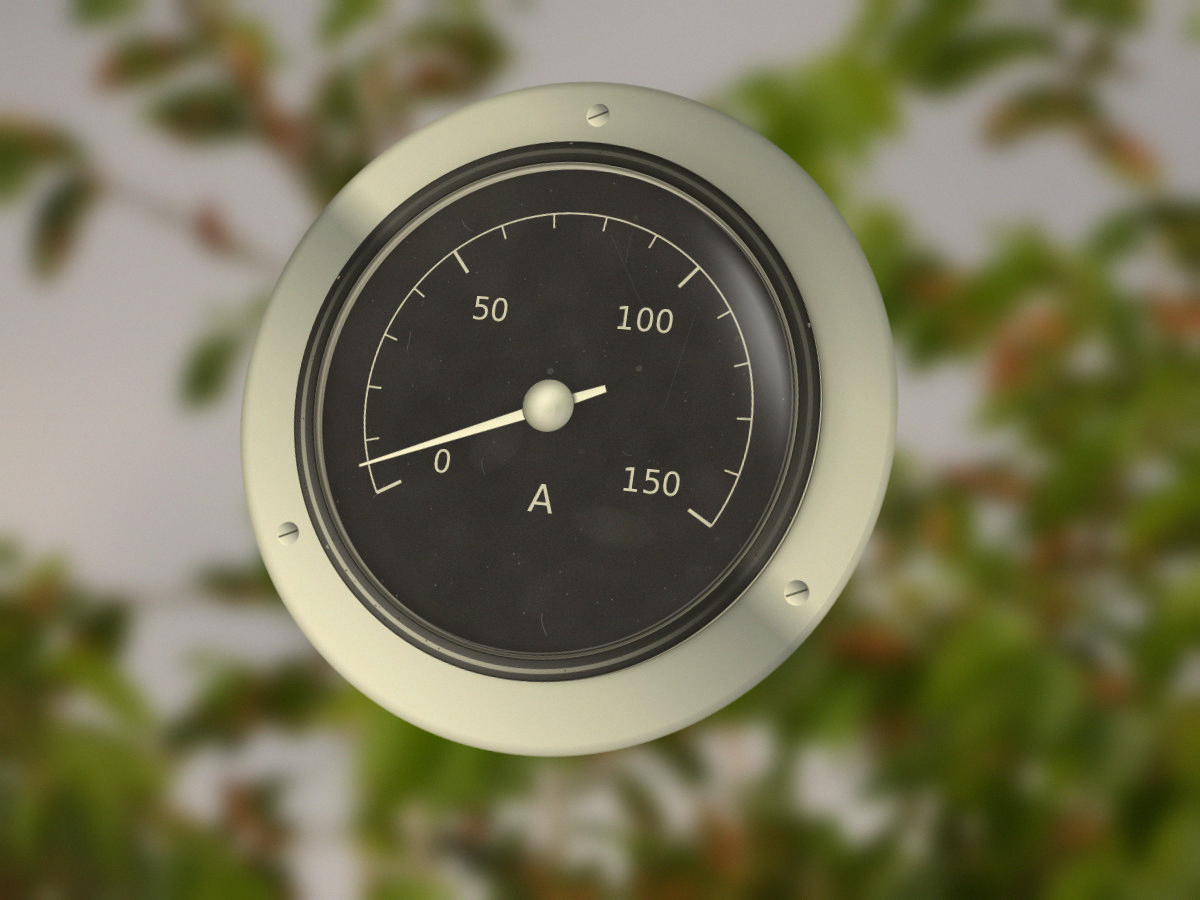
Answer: 5 (A)
